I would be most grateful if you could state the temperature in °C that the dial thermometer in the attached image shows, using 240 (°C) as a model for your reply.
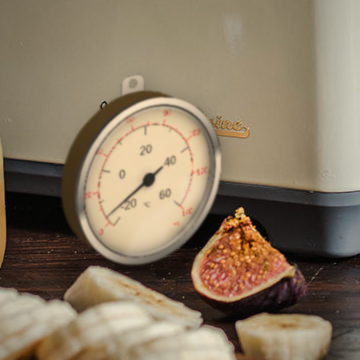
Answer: -15 (°C)
